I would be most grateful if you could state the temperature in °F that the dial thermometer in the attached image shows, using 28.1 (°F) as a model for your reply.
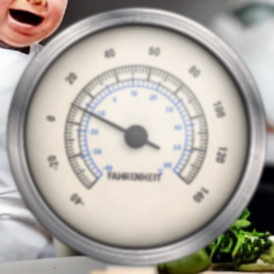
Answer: 10 (°F)
